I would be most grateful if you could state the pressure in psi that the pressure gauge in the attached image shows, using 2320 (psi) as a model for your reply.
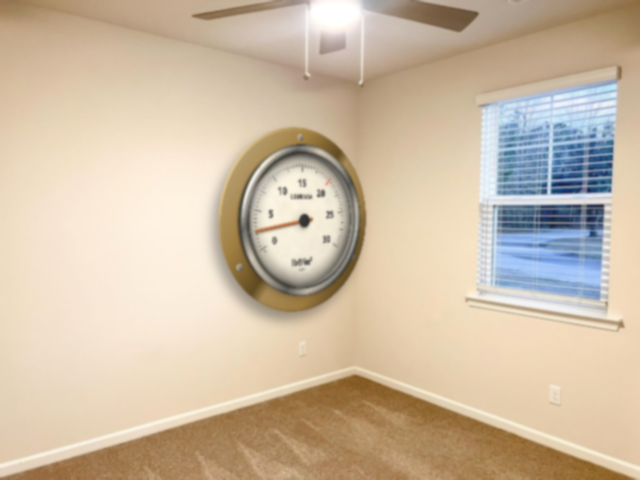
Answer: 2.5 (psi)
